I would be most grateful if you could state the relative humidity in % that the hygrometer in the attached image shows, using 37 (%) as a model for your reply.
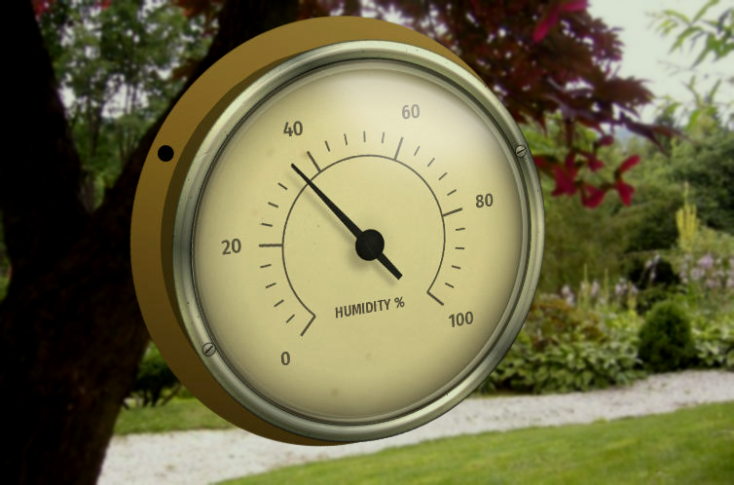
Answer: 36 (%)
